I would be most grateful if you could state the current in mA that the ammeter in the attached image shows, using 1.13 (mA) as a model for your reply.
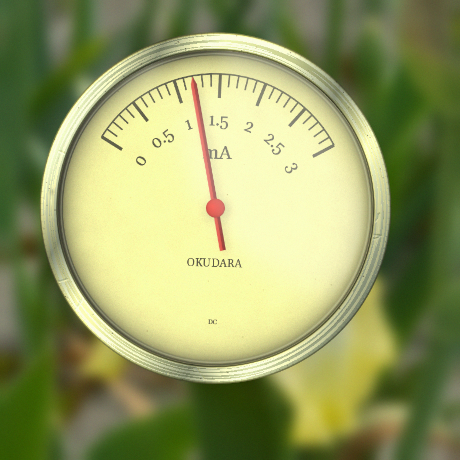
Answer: 1.2 (mA)
